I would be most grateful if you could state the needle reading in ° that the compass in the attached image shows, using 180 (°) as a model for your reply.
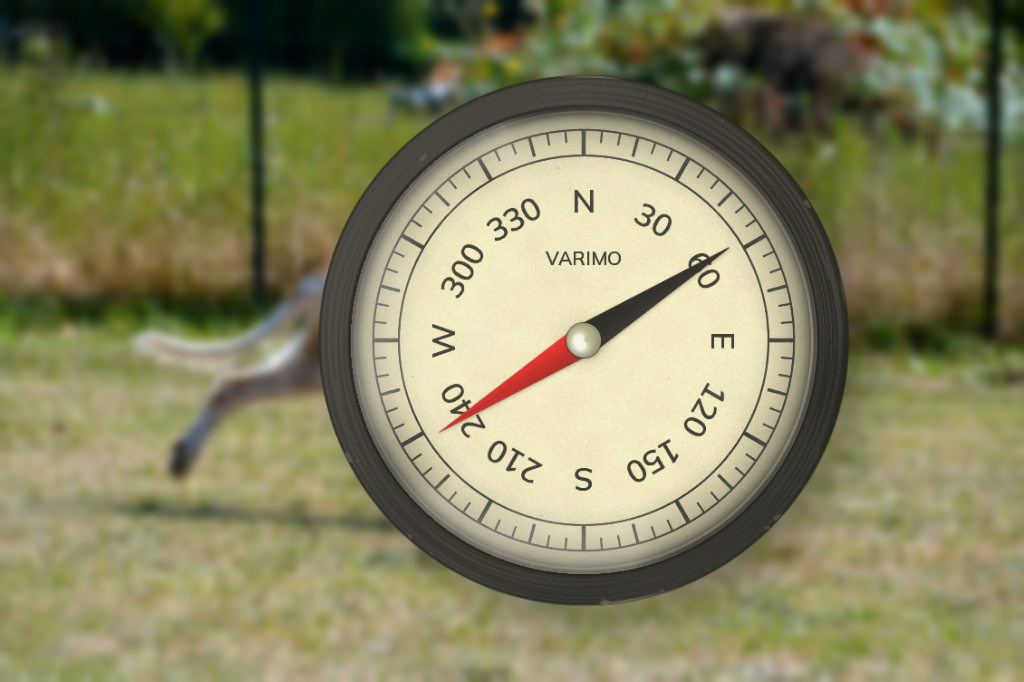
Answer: 237.5 (°)
